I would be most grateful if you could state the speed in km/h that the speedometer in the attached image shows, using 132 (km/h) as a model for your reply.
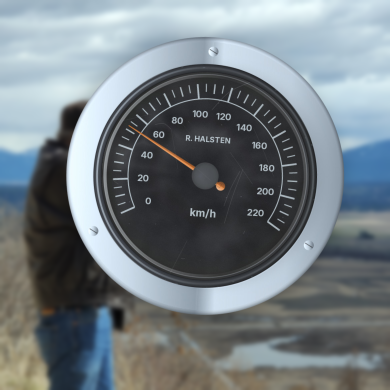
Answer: 52.5 (km/h)
